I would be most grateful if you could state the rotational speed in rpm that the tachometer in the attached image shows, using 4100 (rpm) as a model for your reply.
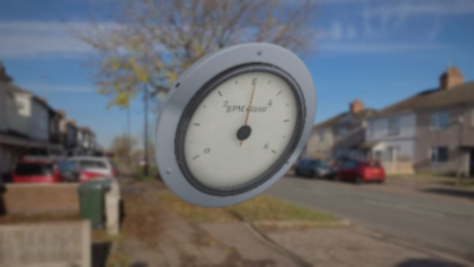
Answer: 3000 (rpm)
